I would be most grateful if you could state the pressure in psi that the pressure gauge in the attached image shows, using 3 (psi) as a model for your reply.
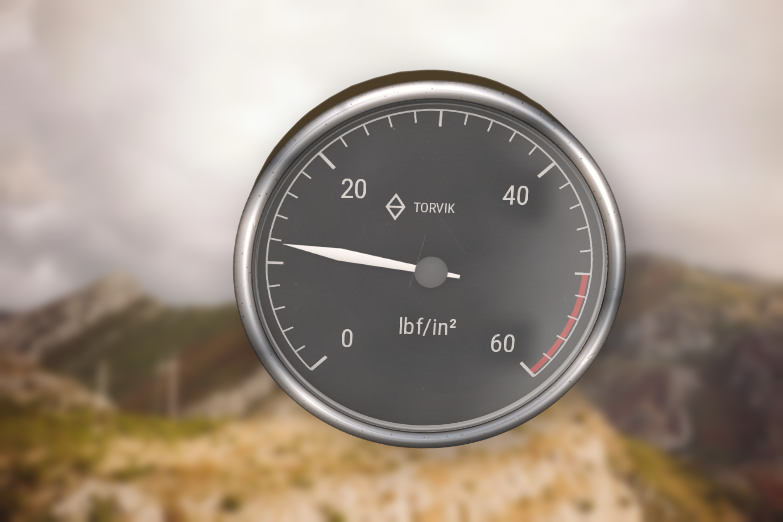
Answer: 12 (psi)
